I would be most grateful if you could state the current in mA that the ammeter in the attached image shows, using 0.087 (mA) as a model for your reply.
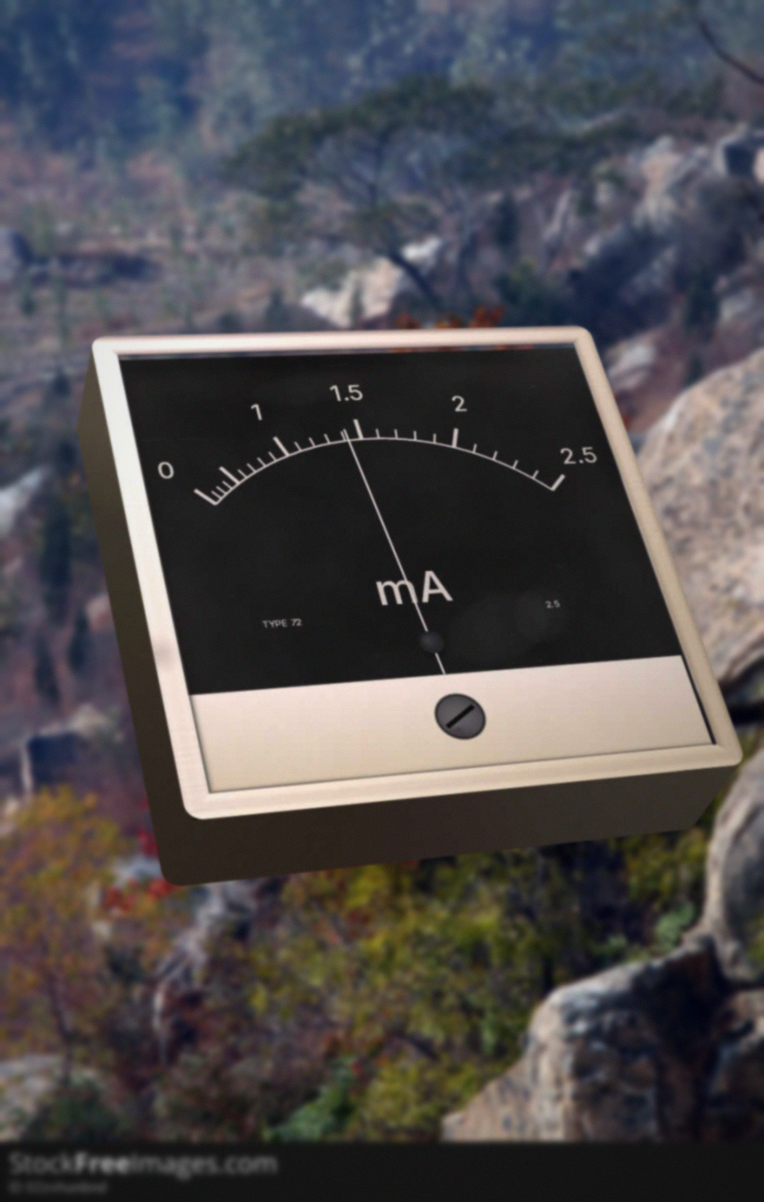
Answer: 1.4 (mA)
